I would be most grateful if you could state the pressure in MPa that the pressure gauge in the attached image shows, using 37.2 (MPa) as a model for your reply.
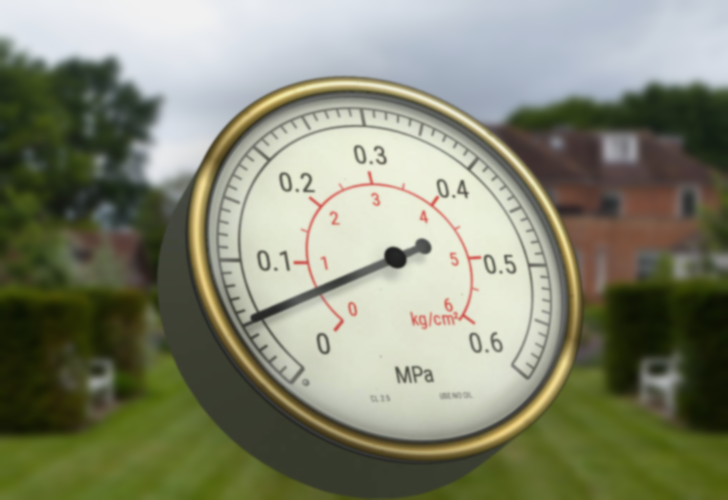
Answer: 0.05 (MPa)
